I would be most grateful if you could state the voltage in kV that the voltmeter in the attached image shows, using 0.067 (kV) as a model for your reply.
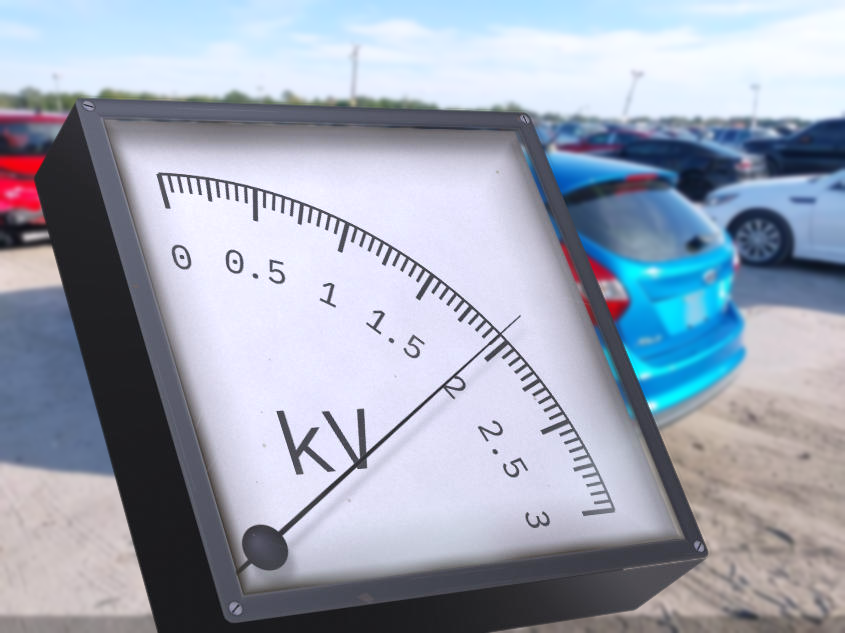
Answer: 1.95 (kV)
